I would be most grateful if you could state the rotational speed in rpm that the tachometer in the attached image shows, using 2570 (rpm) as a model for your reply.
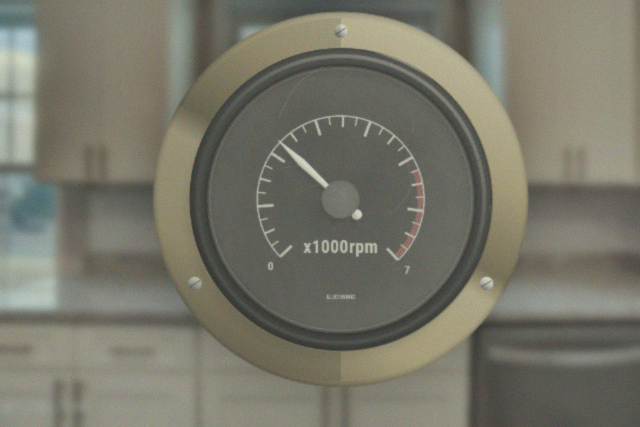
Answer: 2250 (rpm)
